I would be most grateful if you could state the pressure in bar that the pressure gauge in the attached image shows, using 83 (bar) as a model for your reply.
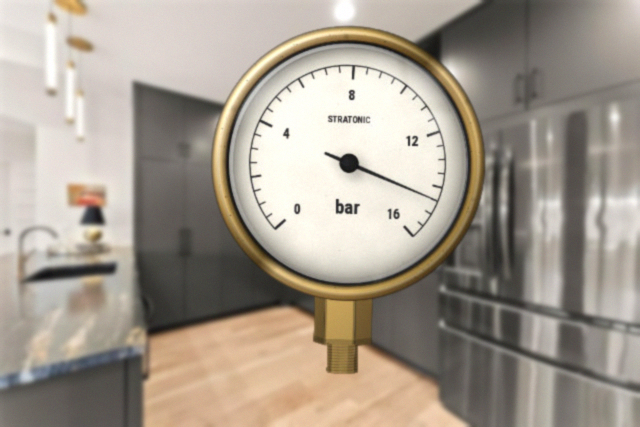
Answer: 14.5 (bar)
